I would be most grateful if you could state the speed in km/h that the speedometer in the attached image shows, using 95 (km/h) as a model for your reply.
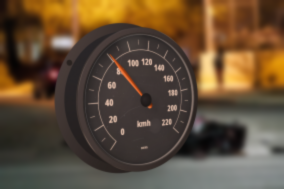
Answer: 80 (km/h)
